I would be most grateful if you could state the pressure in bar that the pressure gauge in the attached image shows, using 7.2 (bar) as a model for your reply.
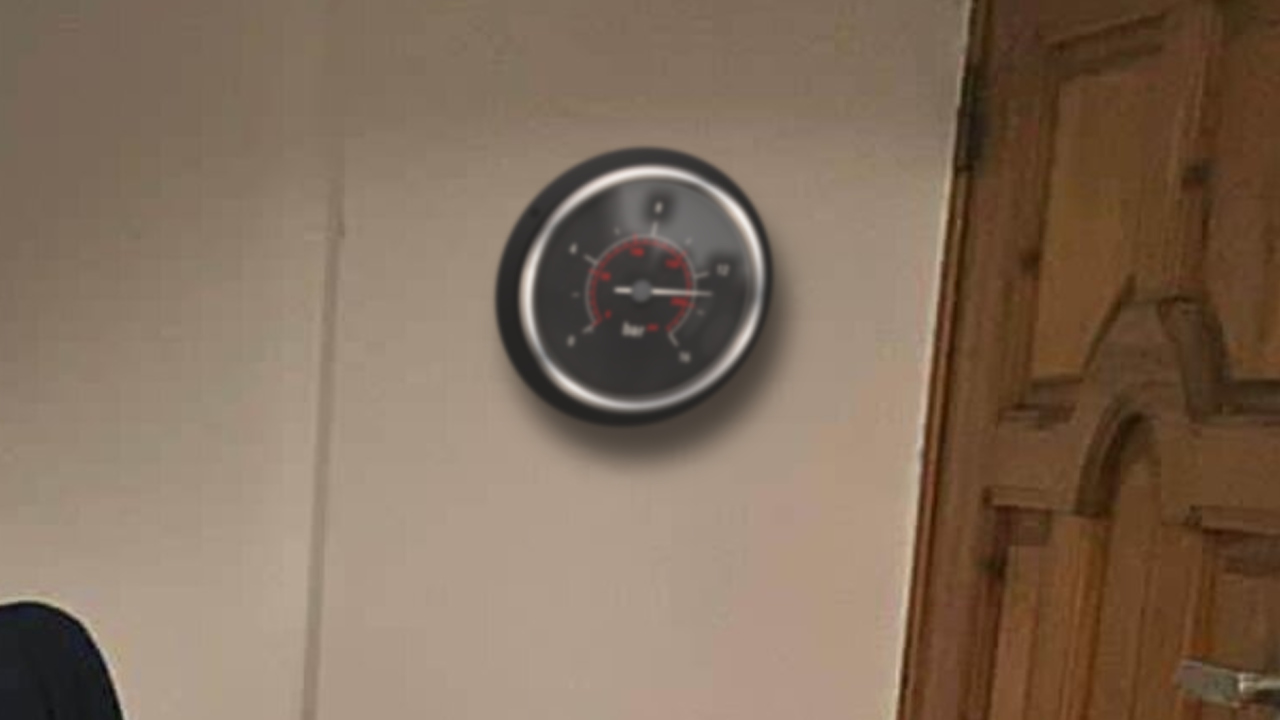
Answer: 13 (bar)
